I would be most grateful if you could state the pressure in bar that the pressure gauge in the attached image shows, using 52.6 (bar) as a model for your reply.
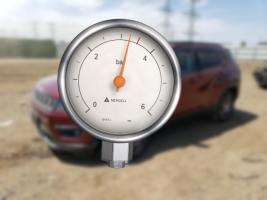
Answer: 3.25 (bar)
